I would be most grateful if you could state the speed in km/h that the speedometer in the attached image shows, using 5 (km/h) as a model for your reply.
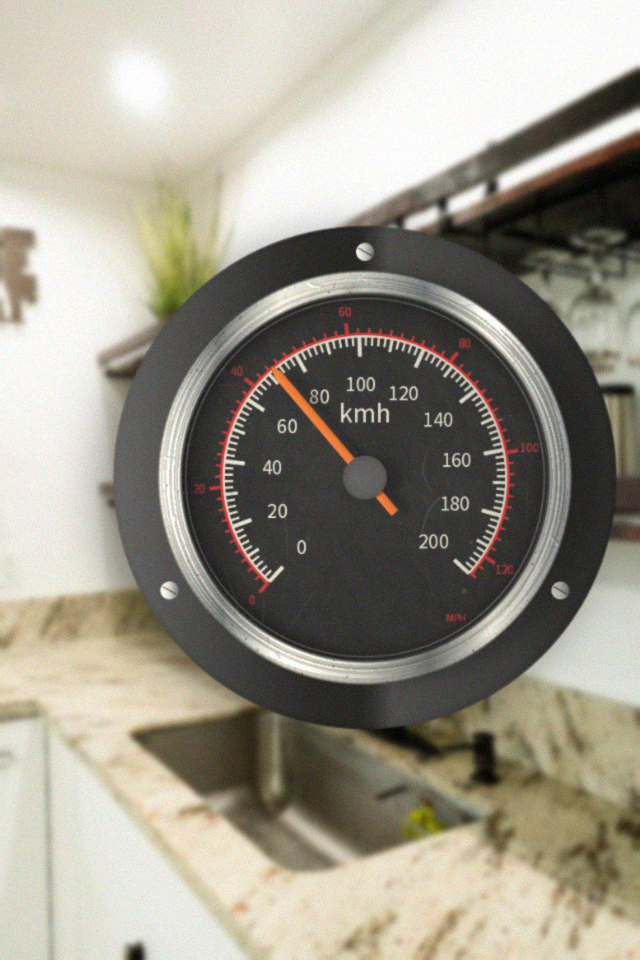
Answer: 72 (km/h)
